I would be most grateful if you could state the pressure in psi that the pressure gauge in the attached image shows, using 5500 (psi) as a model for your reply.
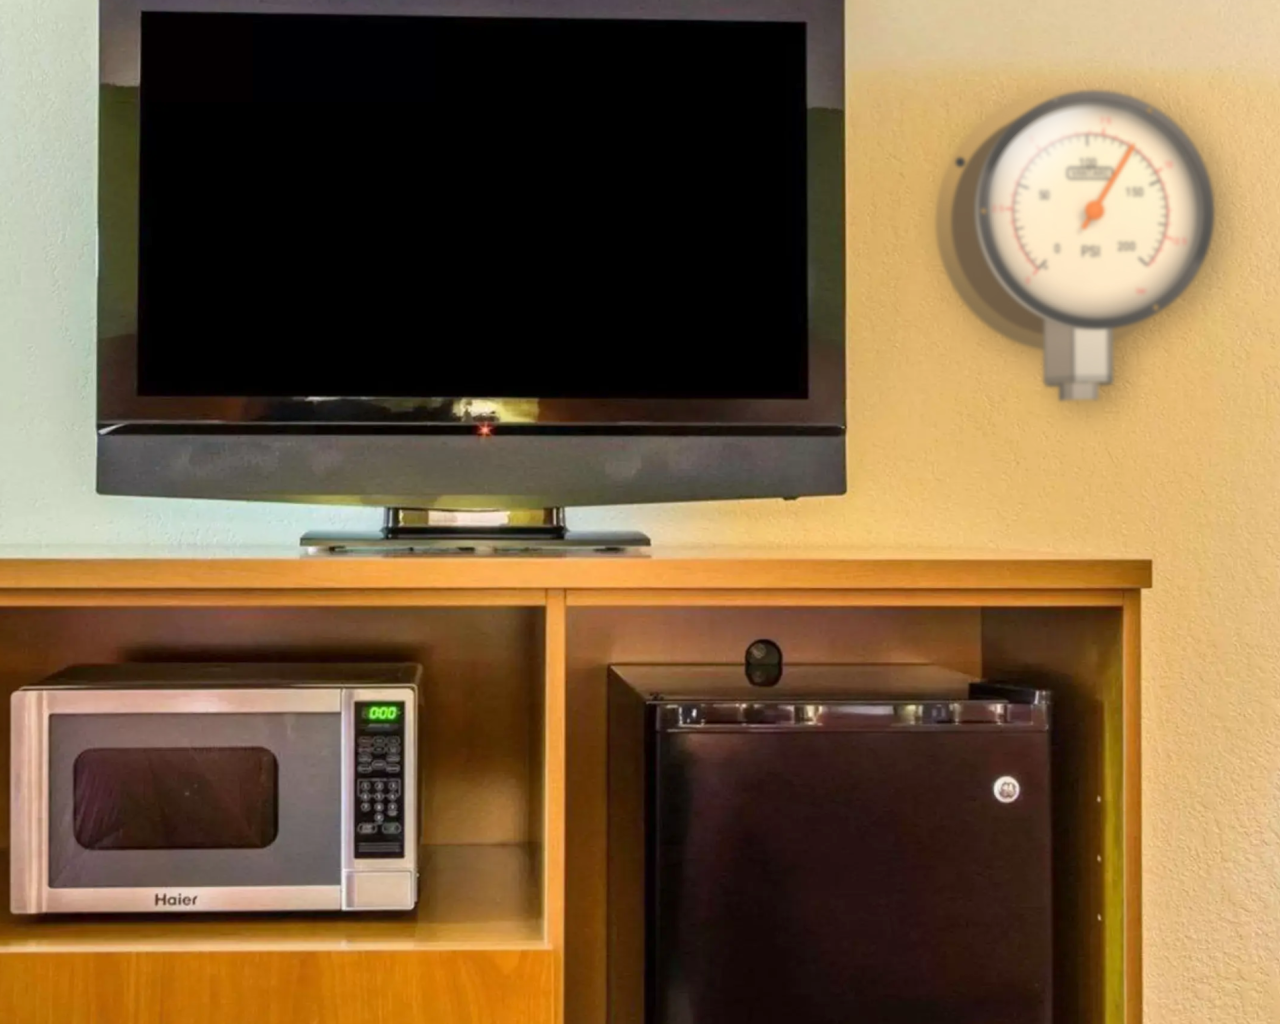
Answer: 125 (psi)
